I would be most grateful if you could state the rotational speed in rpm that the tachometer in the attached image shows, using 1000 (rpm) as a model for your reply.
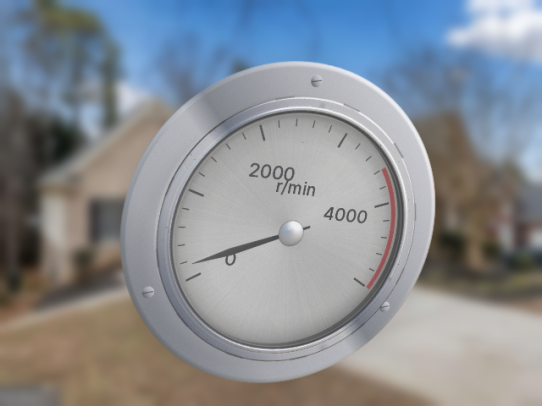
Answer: 200 (rpm)
